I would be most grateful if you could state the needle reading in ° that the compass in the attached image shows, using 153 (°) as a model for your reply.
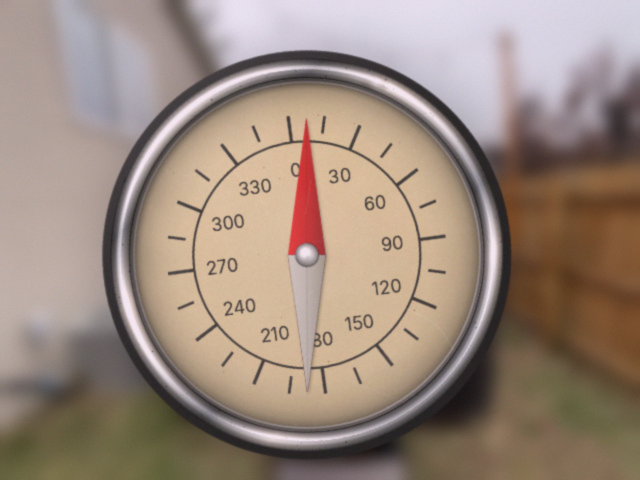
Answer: 7.5 (°)
